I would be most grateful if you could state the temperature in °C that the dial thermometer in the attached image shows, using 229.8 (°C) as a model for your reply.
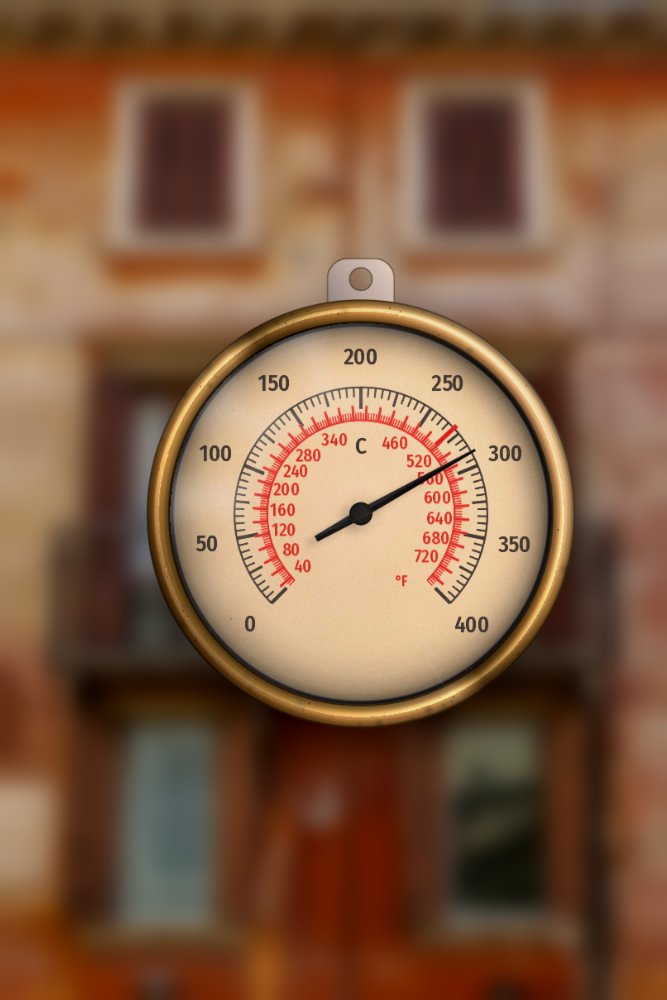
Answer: 290 (°C)
